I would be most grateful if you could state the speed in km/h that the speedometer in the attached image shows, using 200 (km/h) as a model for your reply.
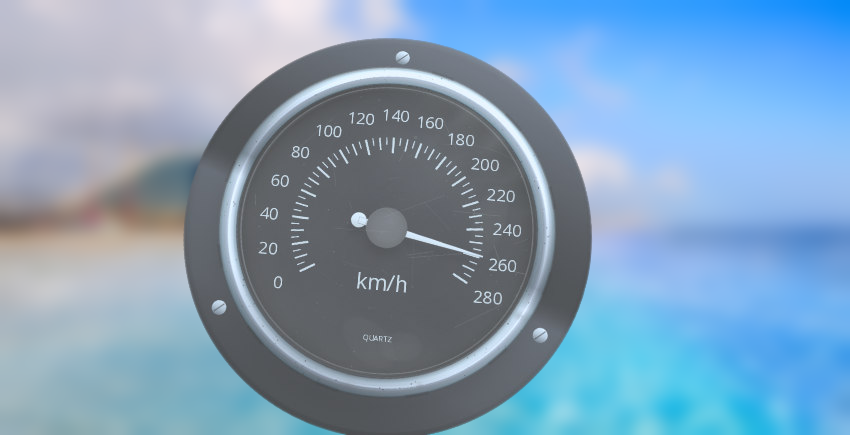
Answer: 260 (km/h)
